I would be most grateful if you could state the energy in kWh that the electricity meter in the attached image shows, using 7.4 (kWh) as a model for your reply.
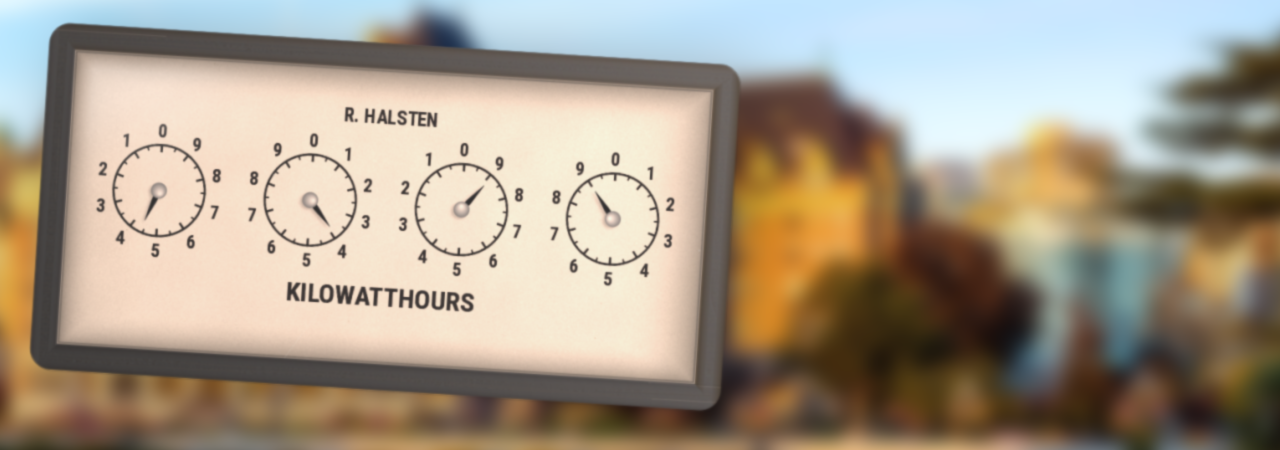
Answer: 4389 (kWh)
